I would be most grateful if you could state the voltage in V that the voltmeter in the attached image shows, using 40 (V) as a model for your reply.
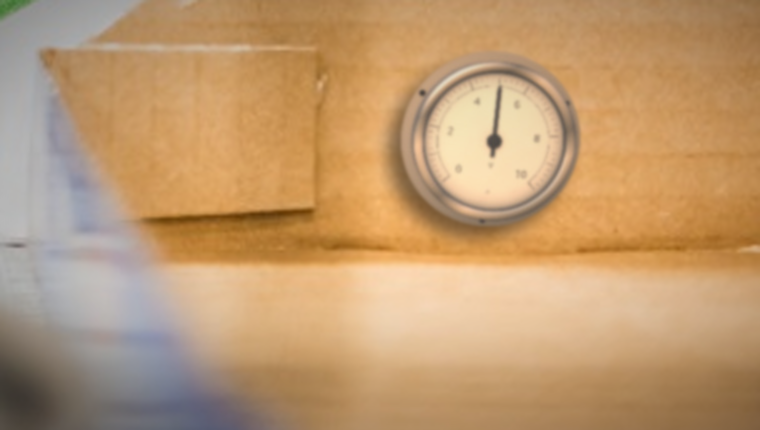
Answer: 5 (V)
